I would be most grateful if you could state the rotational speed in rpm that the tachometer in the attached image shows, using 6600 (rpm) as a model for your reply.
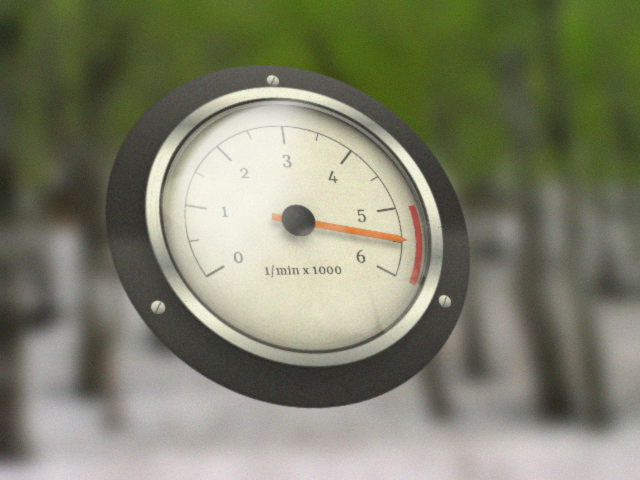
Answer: 5500 (rpm)
